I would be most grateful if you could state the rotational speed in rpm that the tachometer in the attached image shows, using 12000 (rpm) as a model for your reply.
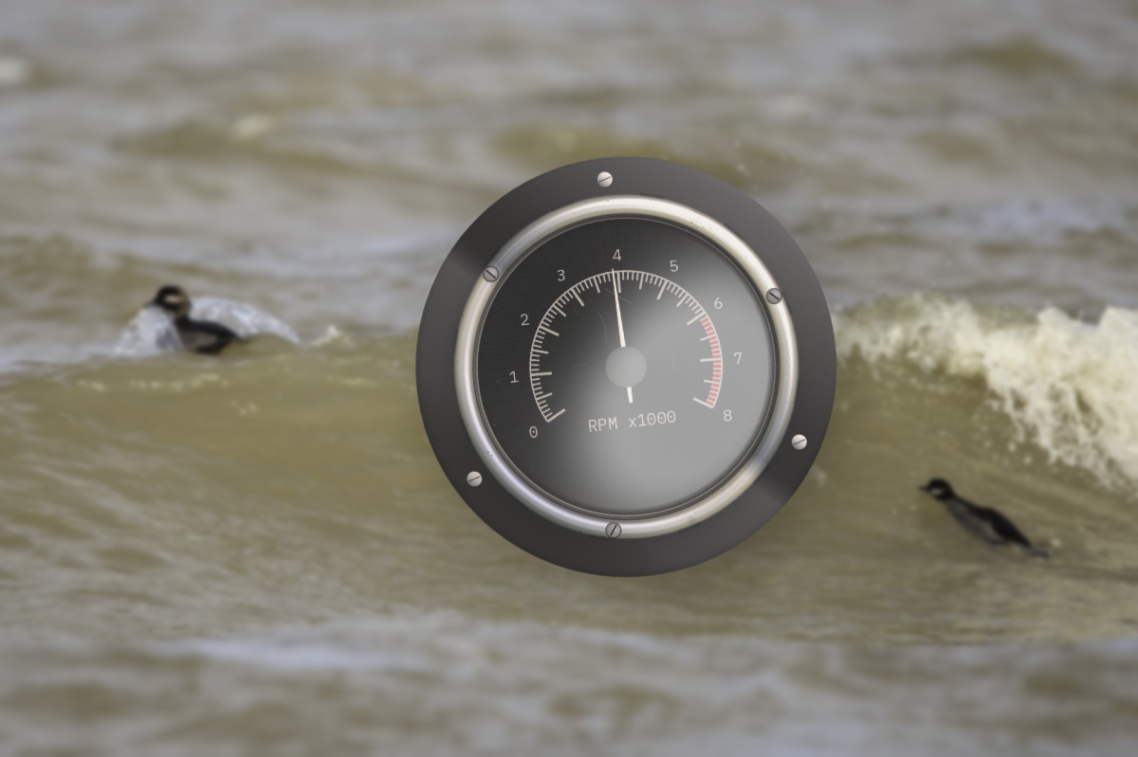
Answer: 3900 (rpm)
